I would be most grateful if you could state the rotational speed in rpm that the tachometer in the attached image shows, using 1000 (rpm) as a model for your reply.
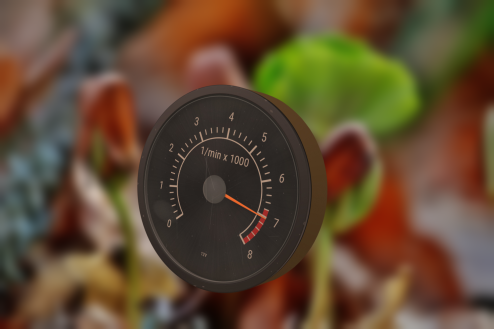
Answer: 7000 (rpm)
